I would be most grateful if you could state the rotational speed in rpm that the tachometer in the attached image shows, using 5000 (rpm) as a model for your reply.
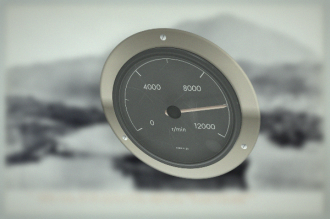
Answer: 10000 (rpm)
